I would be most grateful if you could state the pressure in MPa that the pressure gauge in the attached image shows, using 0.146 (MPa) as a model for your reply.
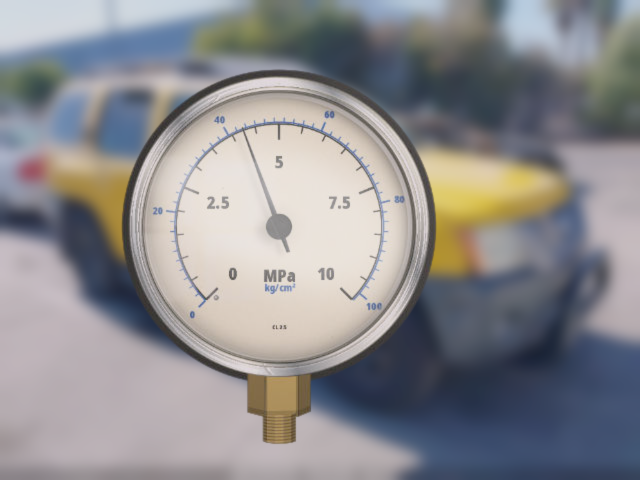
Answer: 4.25 (MPa)
